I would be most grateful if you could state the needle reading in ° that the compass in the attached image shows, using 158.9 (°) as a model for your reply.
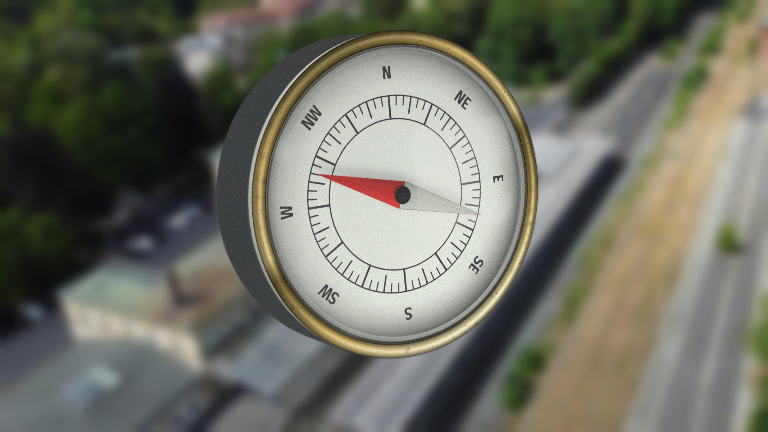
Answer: 290 (°)
